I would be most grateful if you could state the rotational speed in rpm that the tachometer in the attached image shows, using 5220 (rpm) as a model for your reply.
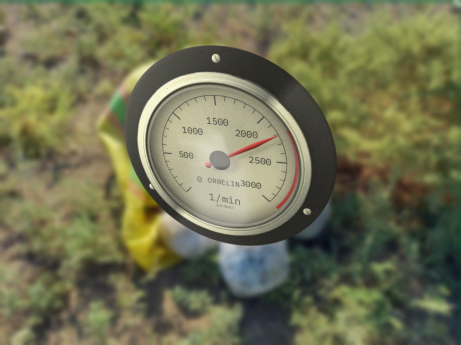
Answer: 2200 (rpm)
